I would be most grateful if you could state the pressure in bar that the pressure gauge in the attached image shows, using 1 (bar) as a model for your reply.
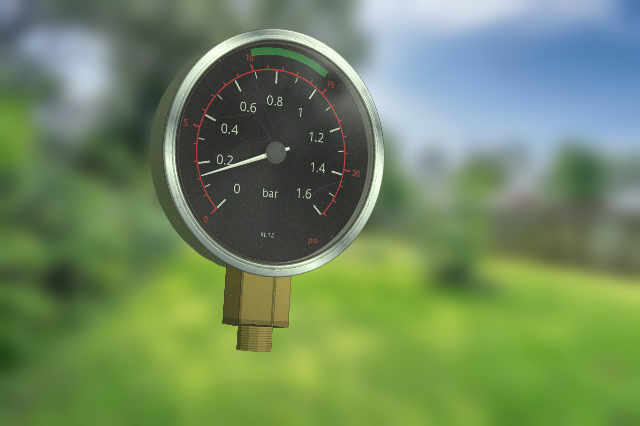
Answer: 0.15 (bar)
